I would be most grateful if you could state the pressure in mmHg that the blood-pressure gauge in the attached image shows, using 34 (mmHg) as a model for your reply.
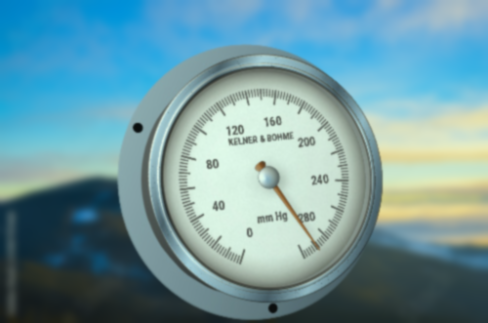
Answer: 290 (mmHg)
